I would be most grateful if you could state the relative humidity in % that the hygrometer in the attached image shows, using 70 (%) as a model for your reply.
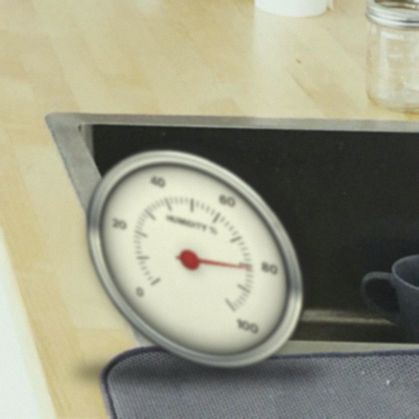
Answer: 80 (%)
